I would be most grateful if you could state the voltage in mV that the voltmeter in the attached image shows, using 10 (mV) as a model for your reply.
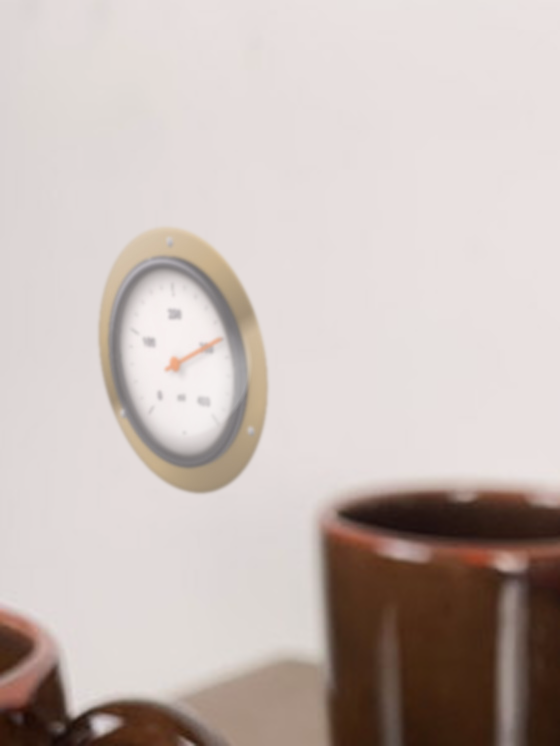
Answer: 300 (mV)
